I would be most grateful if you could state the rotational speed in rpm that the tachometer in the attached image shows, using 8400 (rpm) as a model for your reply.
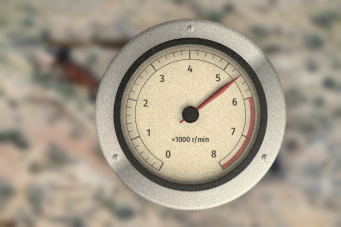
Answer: 5400 (rpm)
